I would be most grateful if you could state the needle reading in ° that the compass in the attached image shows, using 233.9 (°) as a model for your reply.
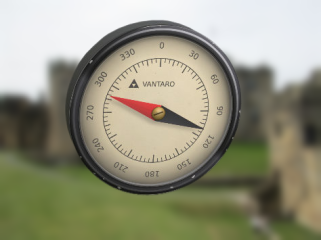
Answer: 290 (°)
